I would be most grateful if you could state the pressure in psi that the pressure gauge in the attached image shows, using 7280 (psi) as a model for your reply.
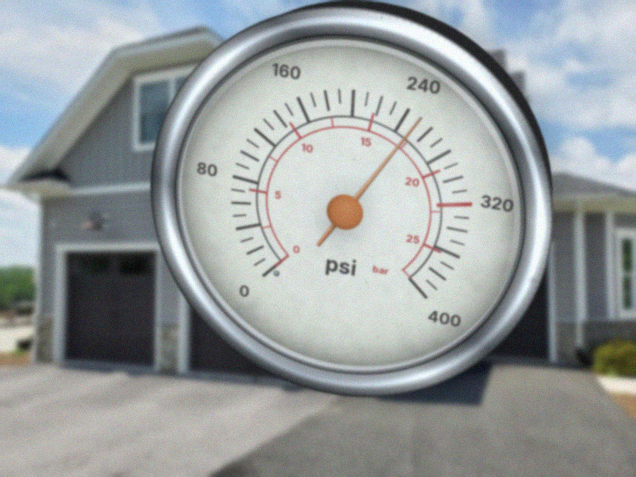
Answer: 250 (psi)
